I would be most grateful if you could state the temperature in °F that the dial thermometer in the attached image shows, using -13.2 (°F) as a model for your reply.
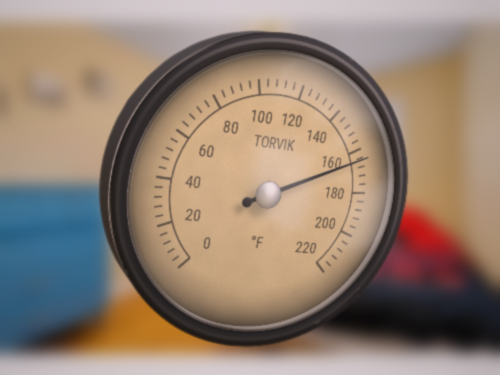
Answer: 164 (°F)
